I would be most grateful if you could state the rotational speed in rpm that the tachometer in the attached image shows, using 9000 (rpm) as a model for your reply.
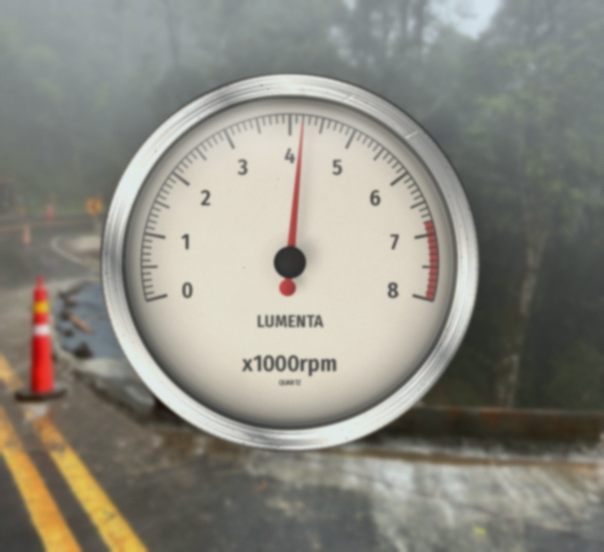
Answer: 4200 (rpm)
